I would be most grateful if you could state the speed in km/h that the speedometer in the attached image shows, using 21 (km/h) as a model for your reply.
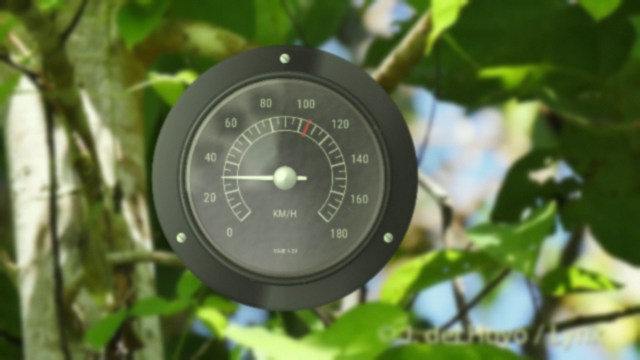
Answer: 30 (km/h)
